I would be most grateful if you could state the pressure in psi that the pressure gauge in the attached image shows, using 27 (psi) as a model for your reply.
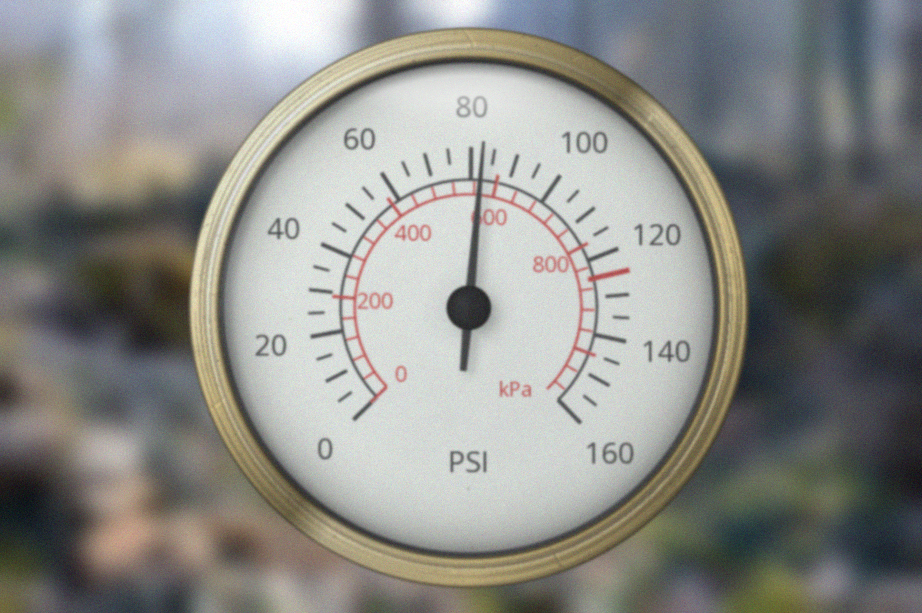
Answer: 82.5 (psi)
